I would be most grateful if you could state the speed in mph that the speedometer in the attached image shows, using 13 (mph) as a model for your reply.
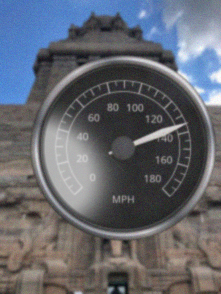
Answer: 135 (mph)
